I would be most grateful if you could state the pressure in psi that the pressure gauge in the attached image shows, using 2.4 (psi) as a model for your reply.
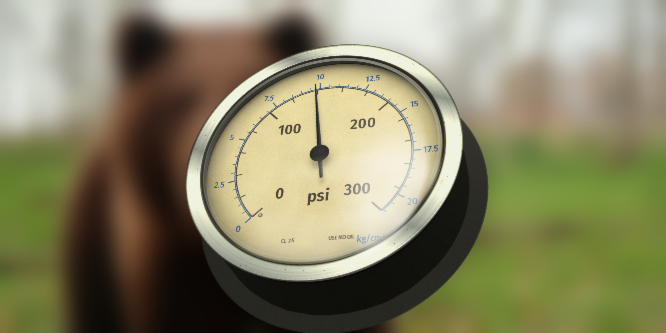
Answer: 140 (psi)
